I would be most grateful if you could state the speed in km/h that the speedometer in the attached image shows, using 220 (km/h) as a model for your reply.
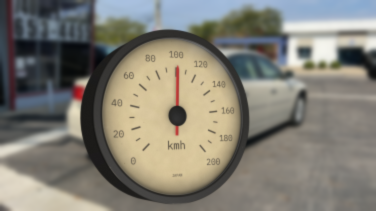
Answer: 100 (km/h)
